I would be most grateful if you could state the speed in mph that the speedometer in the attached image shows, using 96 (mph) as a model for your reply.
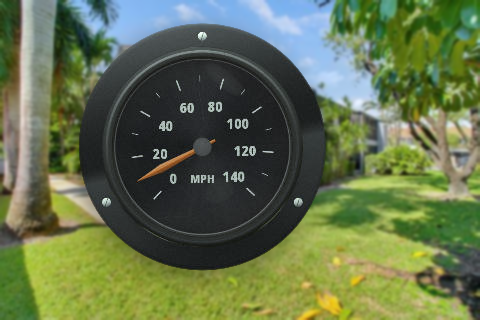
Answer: 10 (mph)
